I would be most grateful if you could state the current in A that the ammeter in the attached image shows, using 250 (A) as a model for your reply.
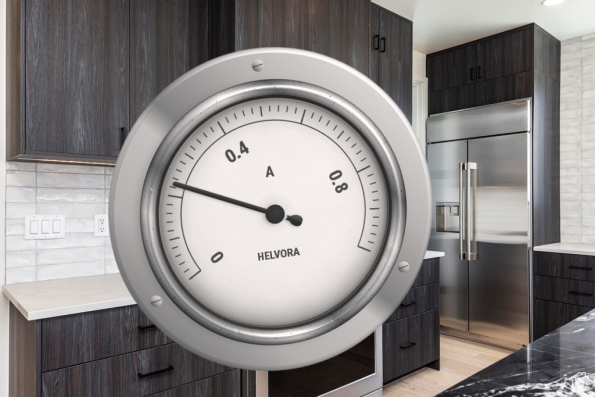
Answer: 0.23 (A)
